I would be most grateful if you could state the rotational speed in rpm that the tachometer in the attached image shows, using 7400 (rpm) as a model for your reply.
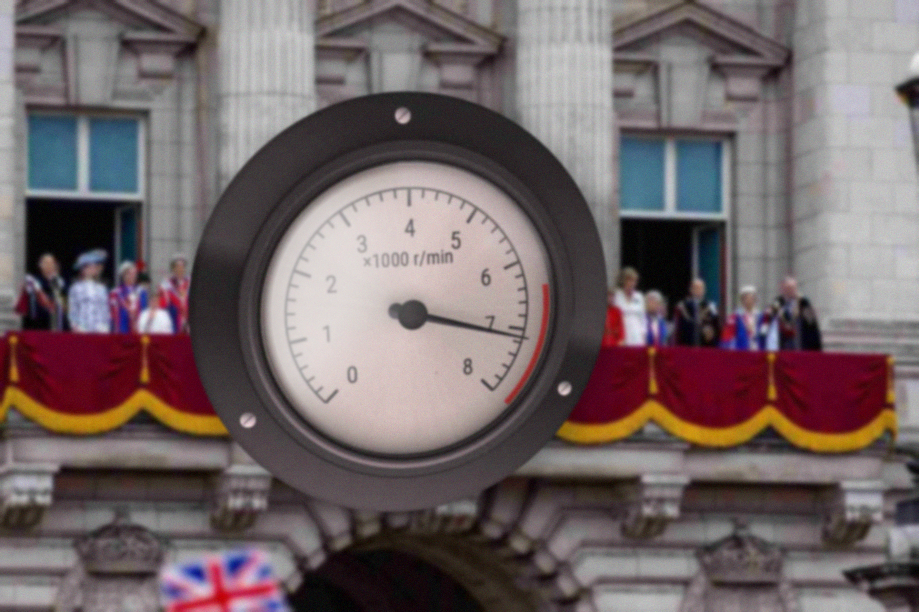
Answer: 7100 (rpm)
